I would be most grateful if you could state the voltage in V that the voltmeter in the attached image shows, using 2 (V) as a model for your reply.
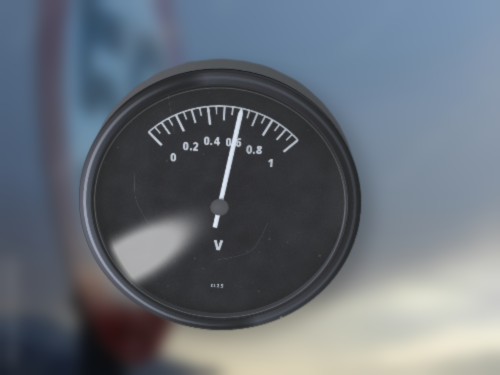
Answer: 0.6 (V)
